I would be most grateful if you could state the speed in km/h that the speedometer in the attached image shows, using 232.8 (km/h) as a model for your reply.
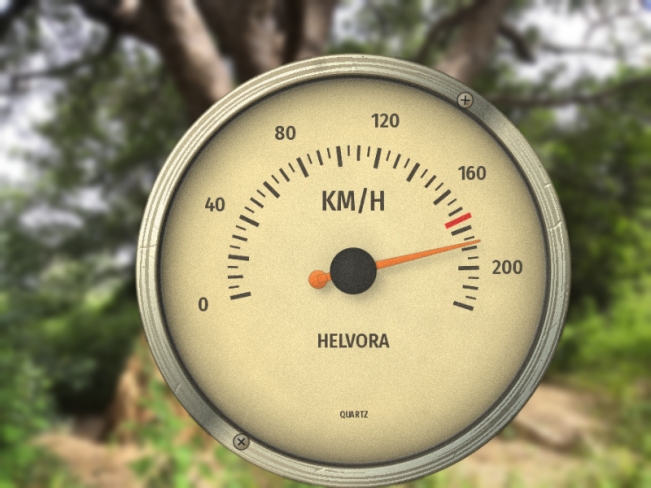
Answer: 187.5 (km/h)
